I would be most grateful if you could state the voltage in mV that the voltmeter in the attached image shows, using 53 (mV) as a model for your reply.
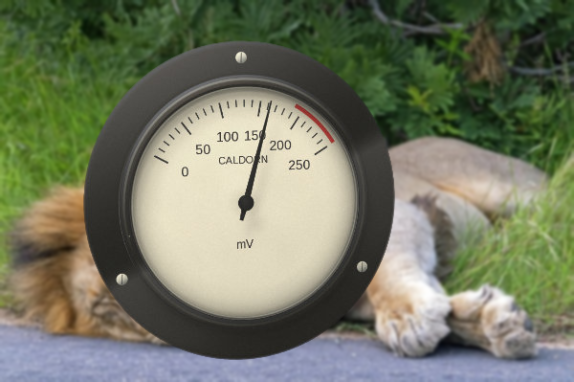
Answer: 160 (mV)
